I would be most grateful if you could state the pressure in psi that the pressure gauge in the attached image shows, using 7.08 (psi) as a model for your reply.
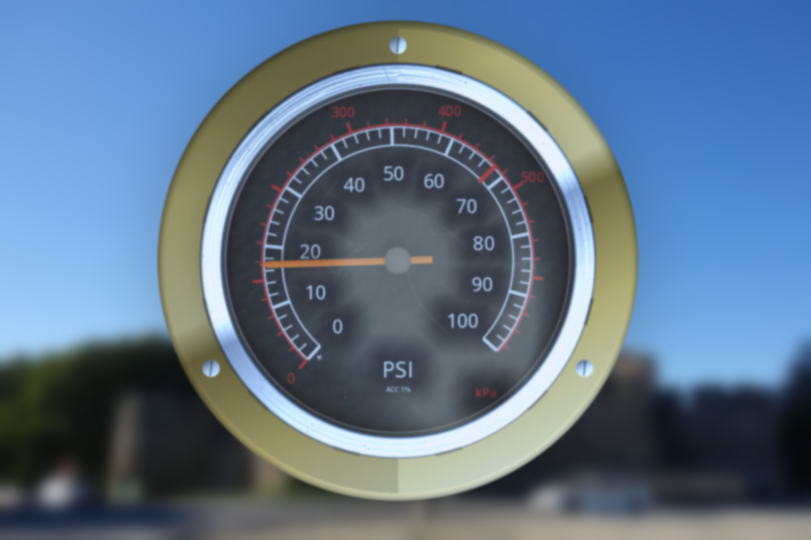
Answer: 17 (psi)
